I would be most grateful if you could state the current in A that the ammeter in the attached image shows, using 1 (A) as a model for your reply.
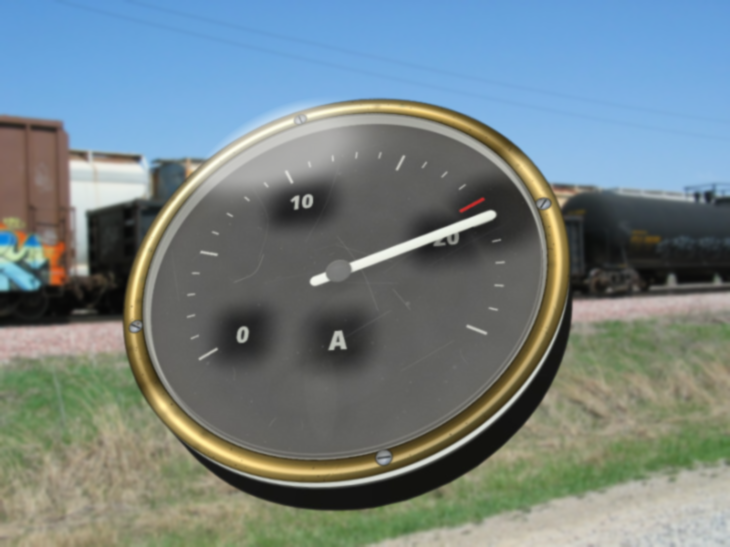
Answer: 20 (A)
